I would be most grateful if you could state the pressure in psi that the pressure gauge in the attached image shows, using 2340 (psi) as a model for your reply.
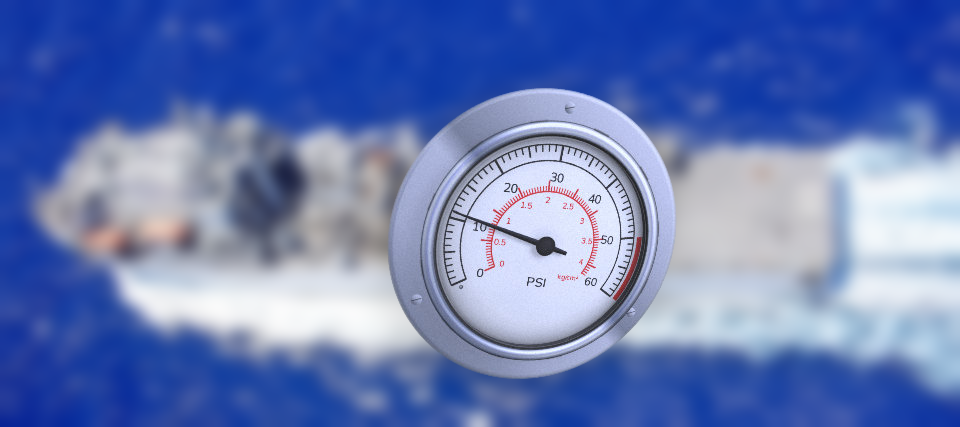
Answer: 11 (psi)
